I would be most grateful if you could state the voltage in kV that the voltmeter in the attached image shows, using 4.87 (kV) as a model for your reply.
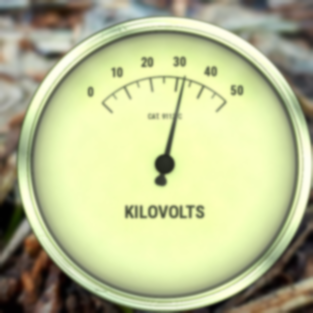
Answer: 32.5 (kV)
